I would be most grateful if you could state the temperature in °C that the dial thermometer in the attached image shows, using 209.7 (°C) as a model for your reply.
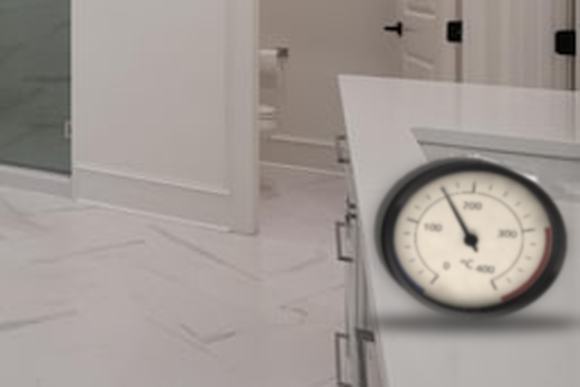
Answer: 160 (°C)
